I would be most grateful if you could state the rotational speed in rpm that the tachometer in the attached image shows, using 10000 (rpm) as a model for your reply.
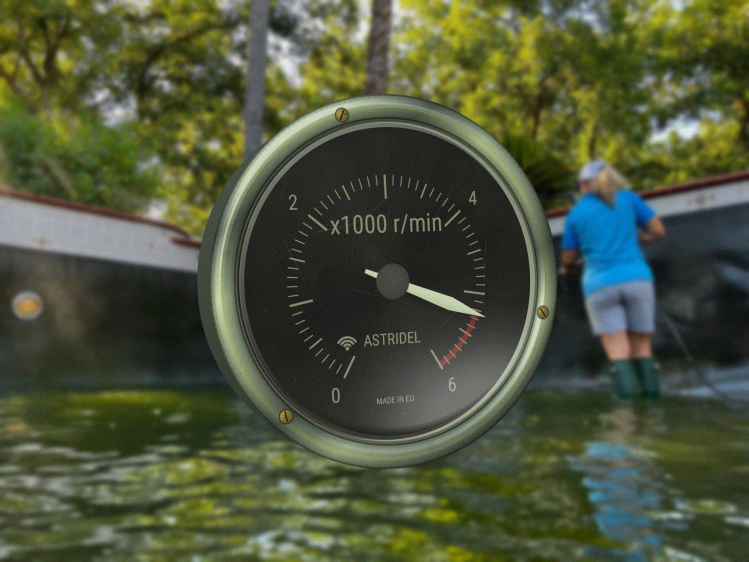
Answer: 5250 (rpm)
